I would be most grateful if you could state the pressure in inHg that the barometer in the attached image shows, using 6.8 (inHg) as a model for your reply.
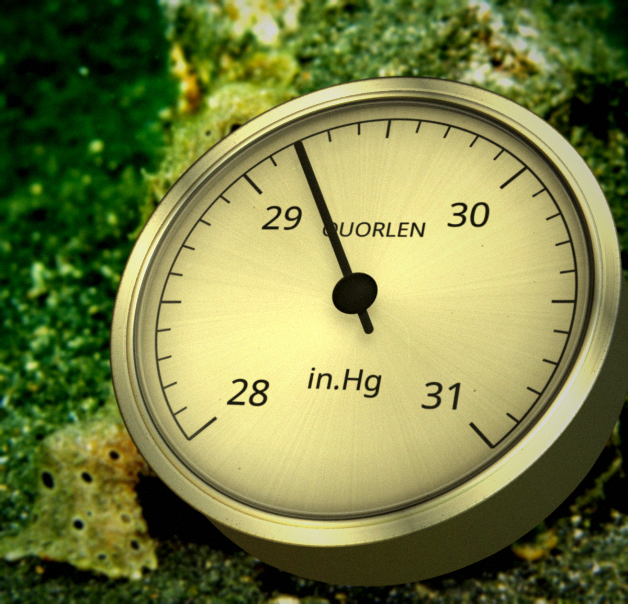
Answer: 29.2 (inHg)
